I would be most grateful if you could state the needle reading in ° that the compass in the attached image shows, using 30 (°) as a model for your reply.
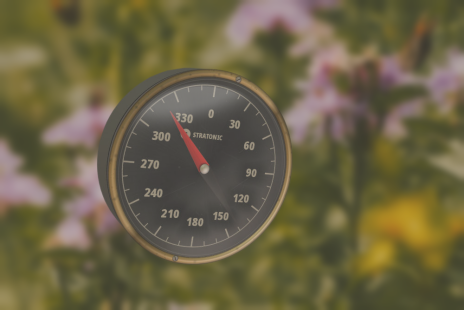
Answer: 320 (°)
